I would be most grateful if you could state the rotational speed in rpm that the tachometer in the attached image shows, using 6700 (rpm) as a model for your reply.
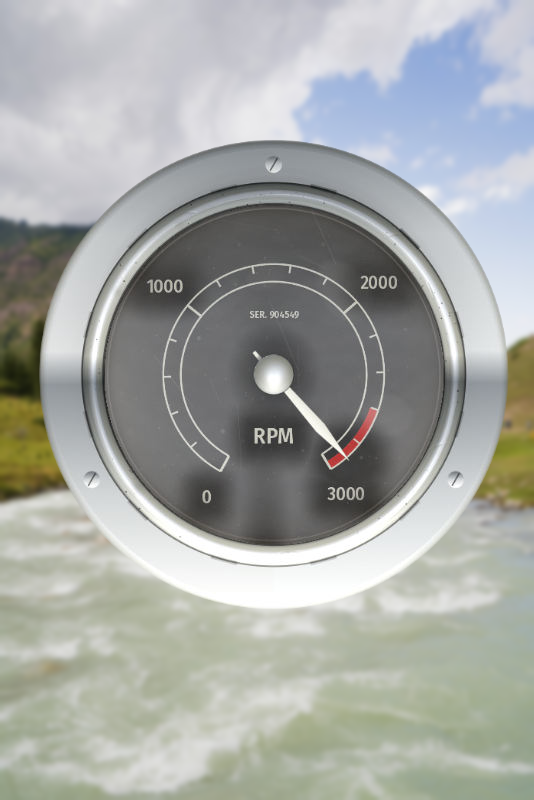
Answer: 2900 (rpm)
